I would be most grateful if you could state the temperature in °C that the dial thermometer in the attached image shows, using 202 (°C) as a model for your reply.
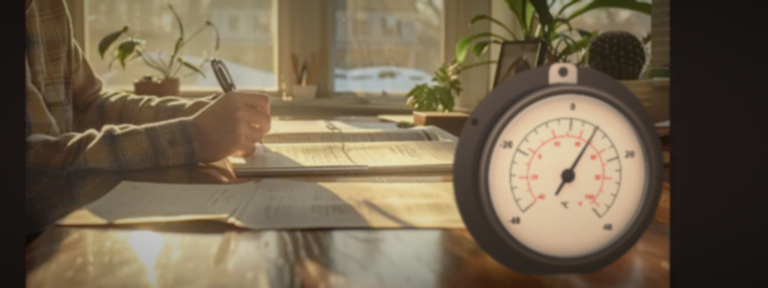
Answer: 8 (°C)
